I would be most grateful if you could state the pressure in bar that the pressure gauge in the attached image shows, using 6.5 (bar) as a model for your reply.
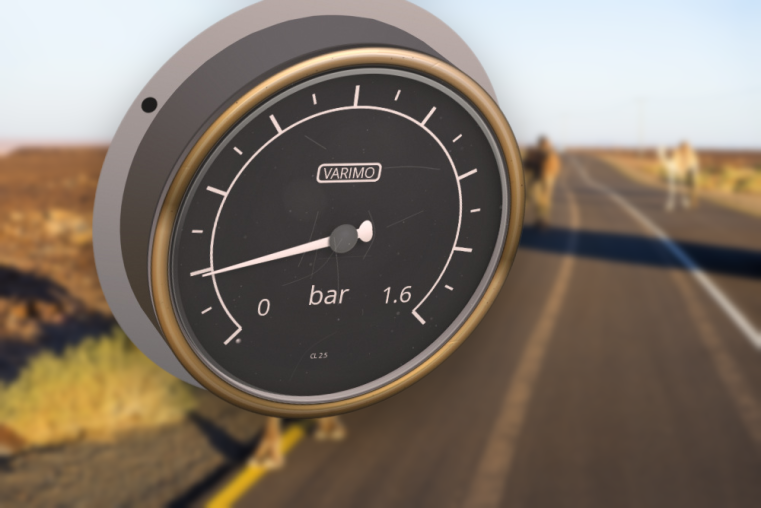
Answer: 0.2 (bar)
